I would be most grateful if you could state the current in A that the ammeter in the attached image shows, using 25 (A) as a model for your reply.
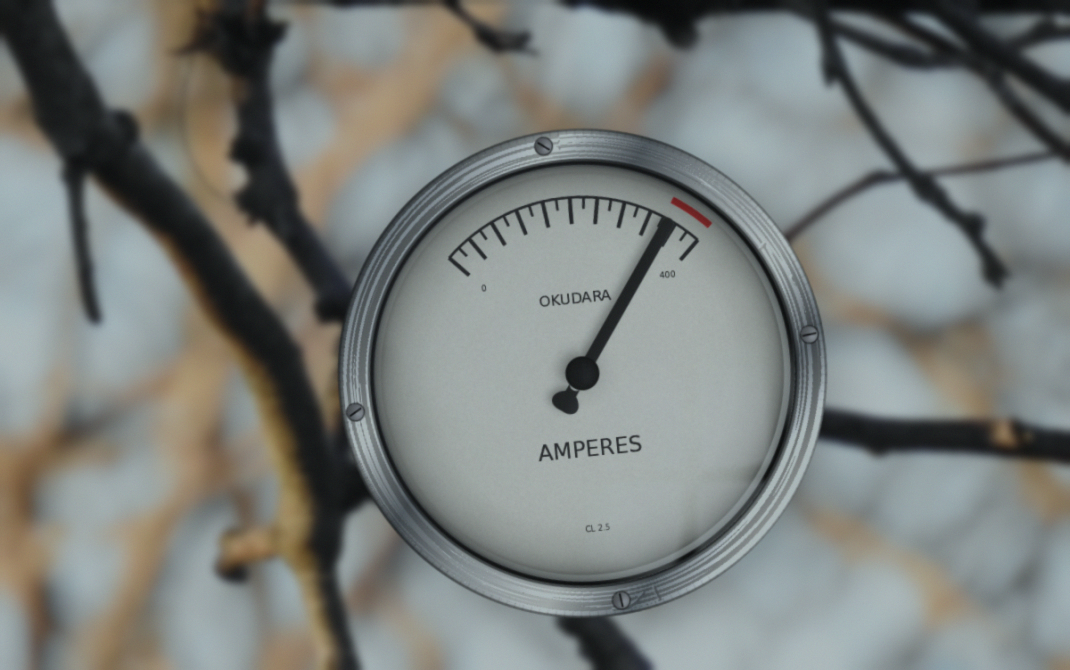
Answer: 350 (A)
